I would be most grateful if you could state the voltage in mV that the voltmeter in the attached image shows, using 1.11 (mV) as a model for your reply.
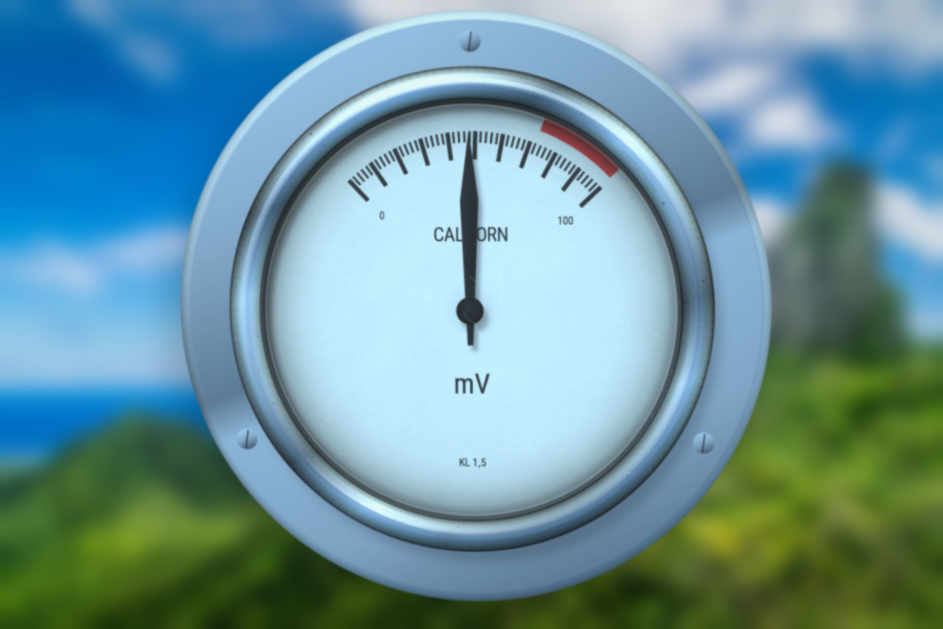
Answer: 48 (mV)
